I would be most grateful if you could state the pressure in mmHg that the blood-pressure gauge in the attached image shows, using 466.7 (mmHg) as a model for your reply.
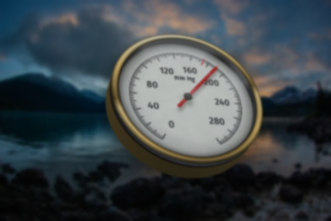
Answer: 190 (mmHg)
